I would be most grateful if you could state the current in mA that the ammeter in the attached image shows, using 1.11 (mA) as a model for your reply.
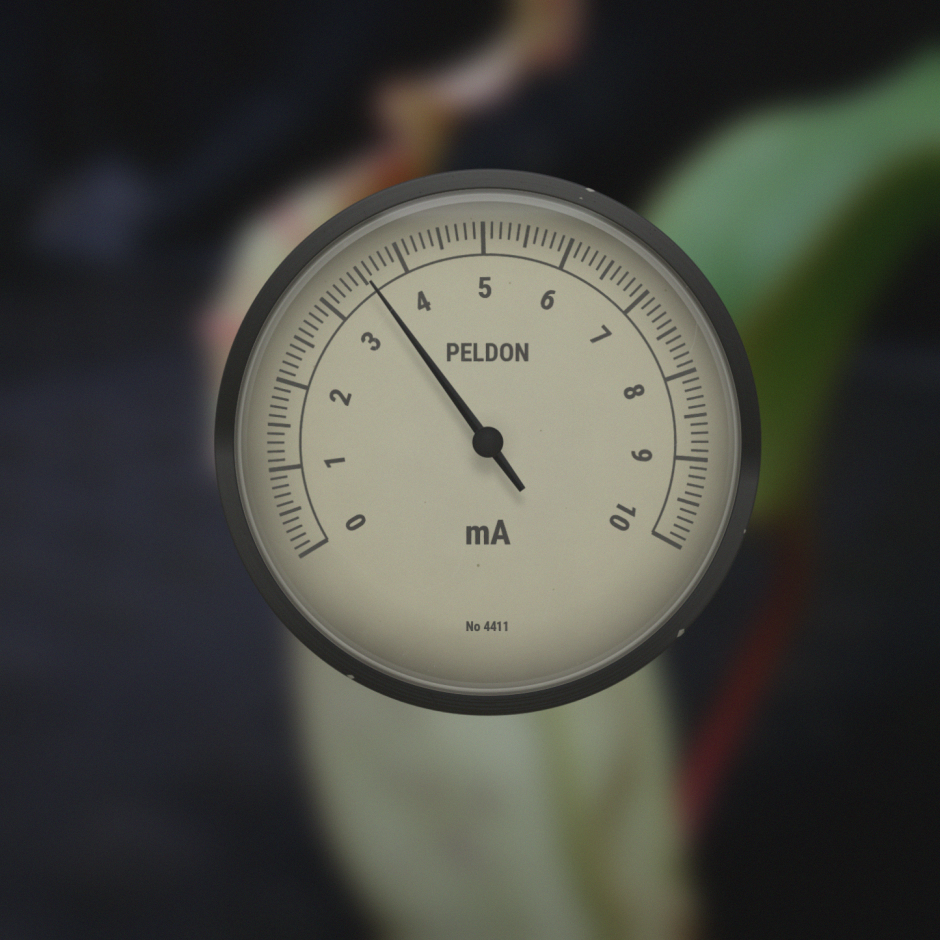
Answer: 3.55 (mA)
